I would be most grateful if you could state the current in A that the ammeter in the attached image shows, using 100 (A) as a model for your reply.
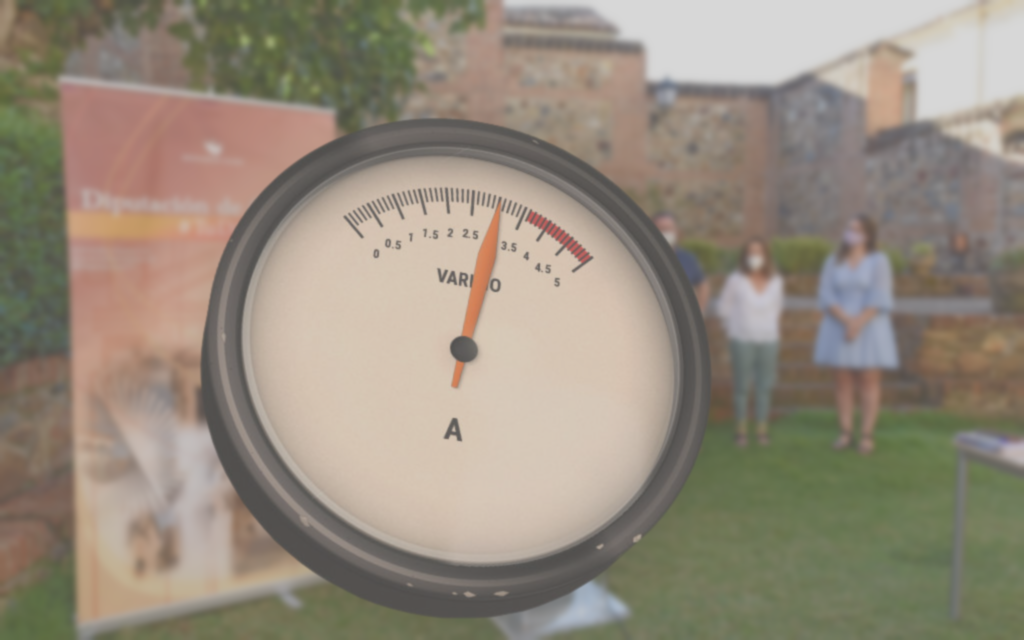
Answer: 3 (A)
